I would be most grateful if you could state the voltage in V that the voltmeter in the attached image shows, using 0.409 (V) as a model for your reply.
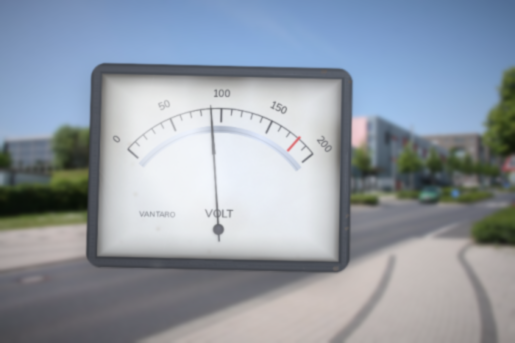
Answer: 90 (V)
